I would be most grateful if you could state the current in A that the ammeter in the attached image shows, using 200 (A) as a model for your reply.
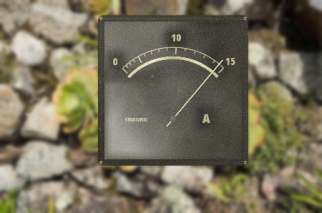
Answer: 14.5 (A)
